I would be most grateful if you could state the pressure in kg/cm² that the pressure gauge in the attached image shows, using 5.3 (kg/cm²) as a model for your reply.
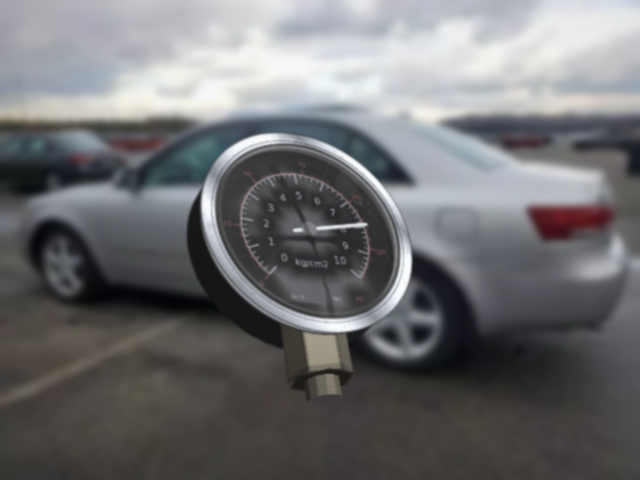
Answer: 8 (kg/cm²)
